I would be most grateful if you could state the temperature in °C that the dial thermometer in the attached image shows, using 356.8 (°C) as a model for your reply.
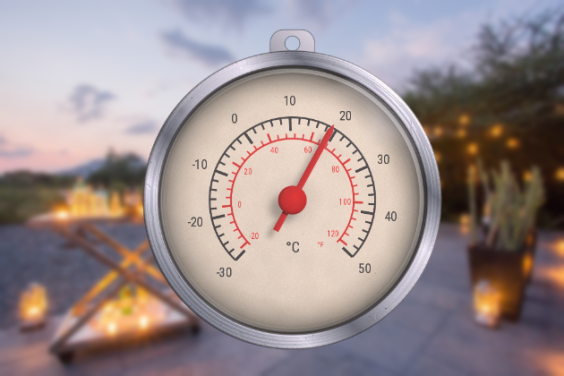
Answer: 19 (°C)
